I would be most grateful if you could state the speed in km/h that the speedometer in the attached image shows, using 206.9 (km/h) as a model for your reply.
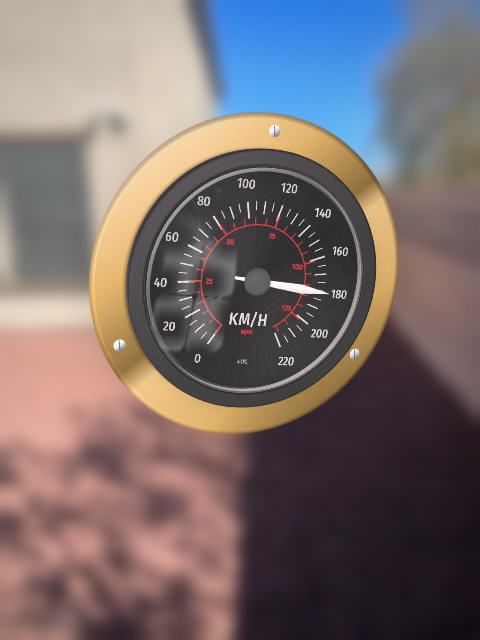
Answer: 180 (km/h)
